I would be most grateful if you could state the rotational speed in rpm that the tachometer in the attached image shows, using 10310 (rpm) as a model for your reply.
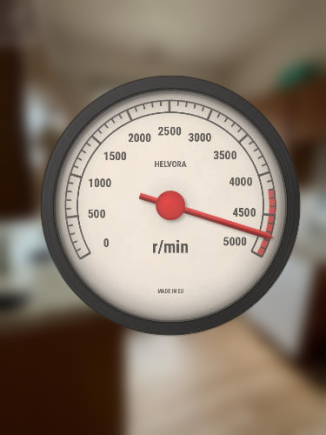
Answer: 4750 (rpm)
